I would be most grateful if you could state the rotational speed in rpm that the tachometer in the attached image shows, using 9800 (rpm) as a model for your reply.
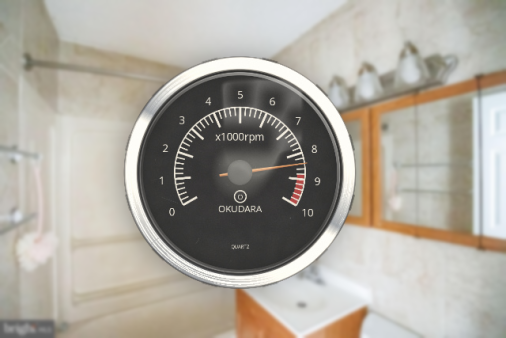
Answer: 8400 (rpm)
